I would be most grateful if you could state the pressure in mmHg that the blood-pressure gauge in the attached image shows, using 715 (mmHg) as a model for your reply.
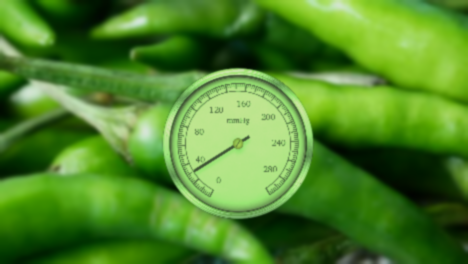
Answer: 30 (mmHg)
